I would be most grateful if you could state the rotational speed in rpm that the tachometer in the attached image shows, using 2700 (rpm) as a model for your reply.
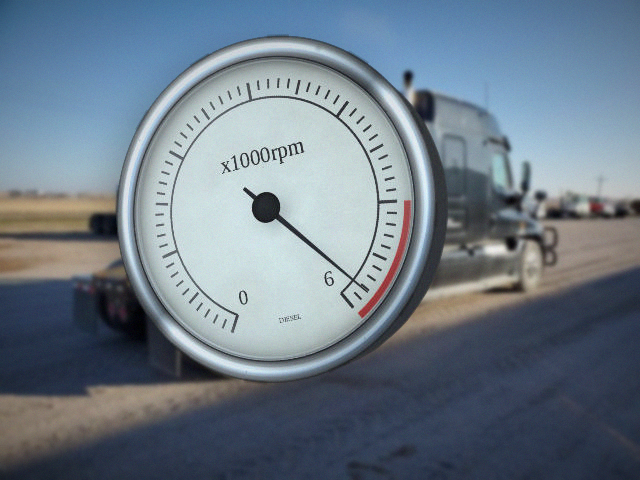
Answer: 5800 (rpm)
